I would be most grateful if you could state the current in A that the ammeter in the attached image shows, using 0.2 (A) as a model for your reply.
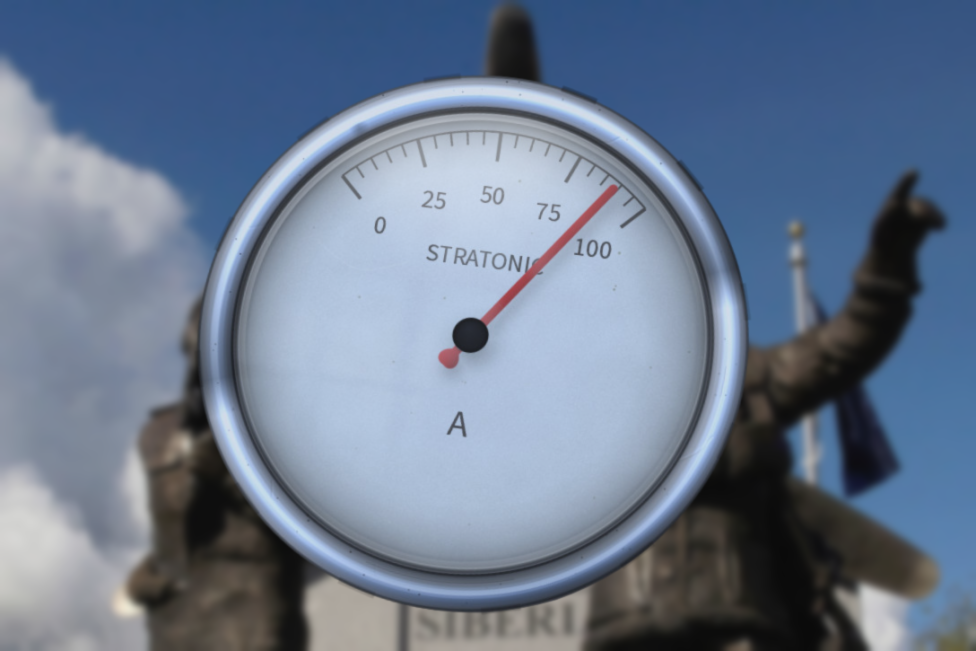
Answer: 90 (A)
